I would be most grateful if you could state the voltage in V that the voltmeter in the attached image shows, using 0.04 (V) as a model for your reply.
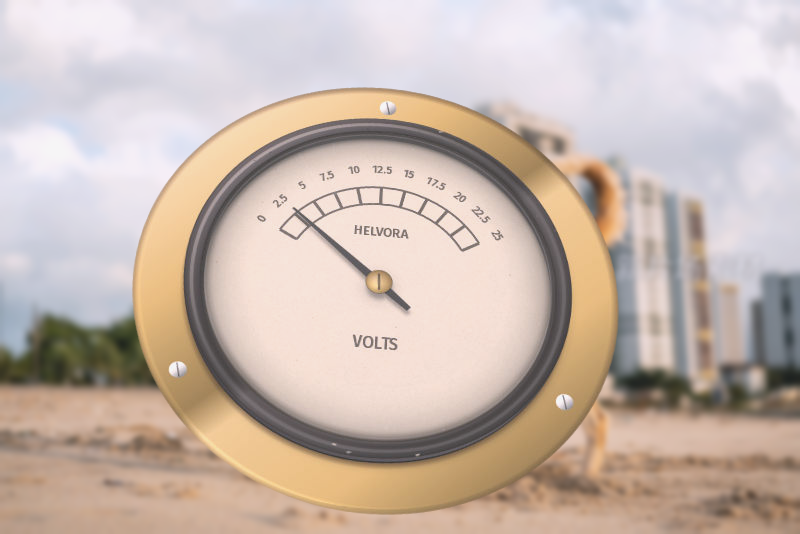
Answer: 2.5 (V)
